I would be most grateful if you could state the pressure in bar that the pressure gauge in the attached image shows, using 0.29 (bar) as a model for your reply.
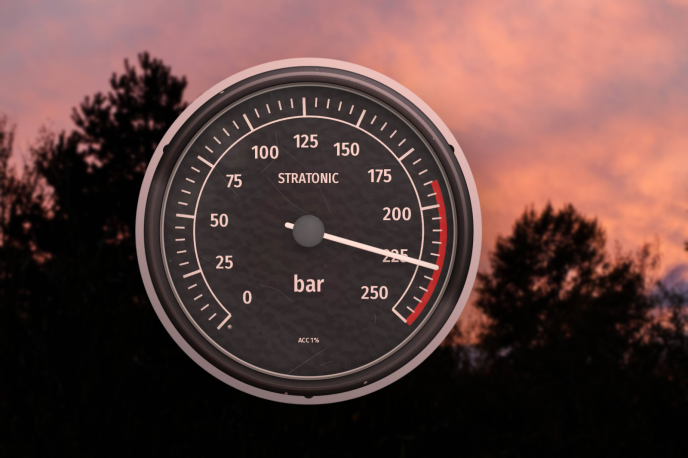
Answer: 225 (bar)
